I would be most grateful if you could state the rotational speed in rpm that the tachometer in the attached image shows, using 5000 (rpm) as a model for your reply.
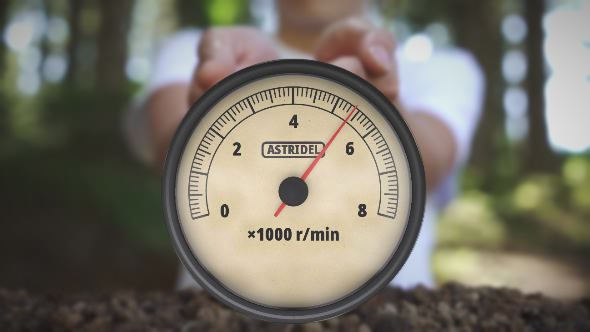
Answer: 5400 (rpm)
